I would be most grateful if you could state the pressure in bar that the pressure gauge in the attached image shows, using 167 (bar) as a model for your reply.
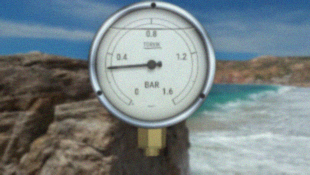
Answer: 0.3 (bar)
